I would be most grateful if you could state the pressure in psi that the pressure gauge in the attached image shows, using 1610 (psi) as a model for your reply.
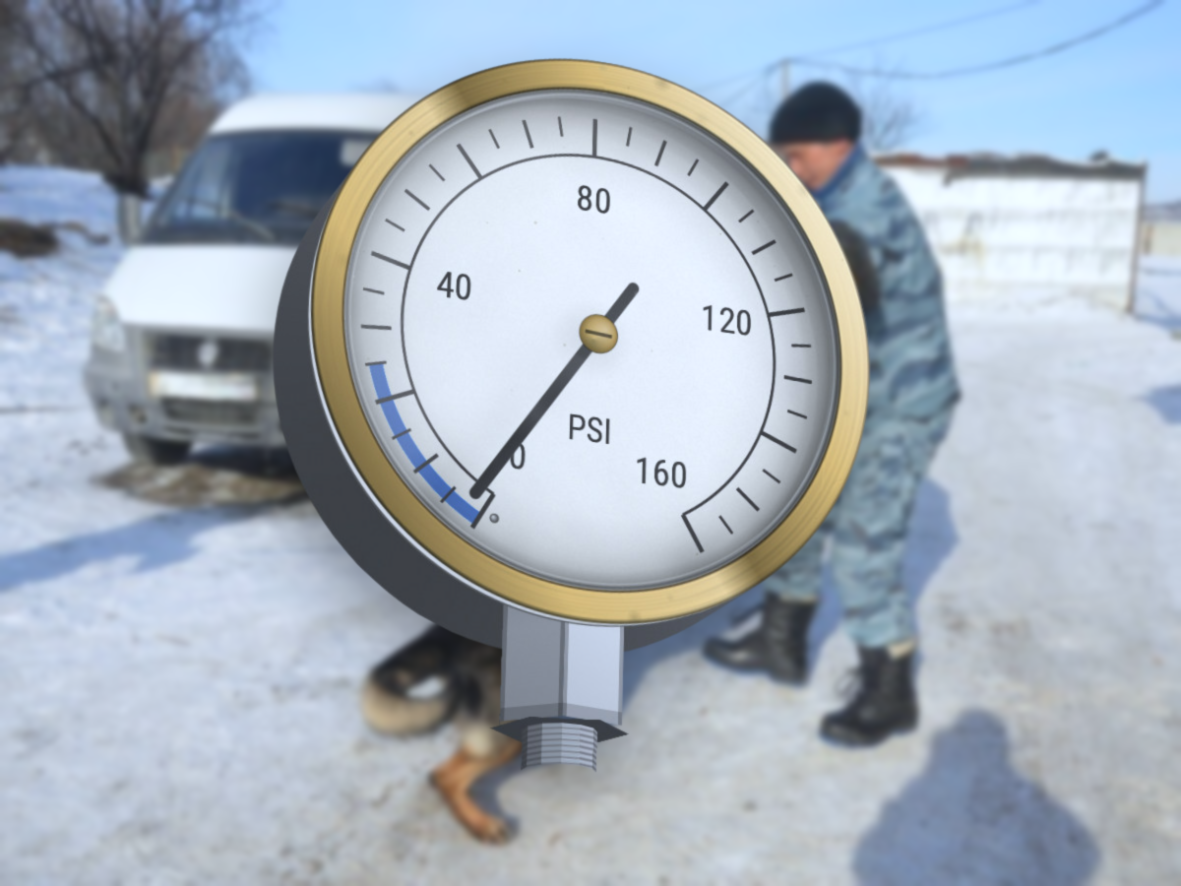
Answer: 2.5 (psi)
